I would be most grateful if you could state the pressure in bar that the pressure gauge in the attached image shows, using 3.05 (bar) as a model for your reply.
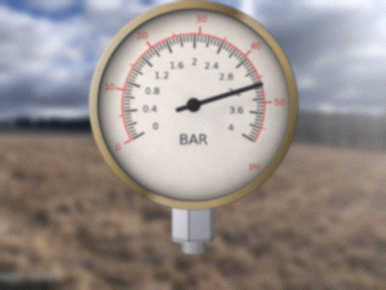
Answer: 3.2 (bar)
